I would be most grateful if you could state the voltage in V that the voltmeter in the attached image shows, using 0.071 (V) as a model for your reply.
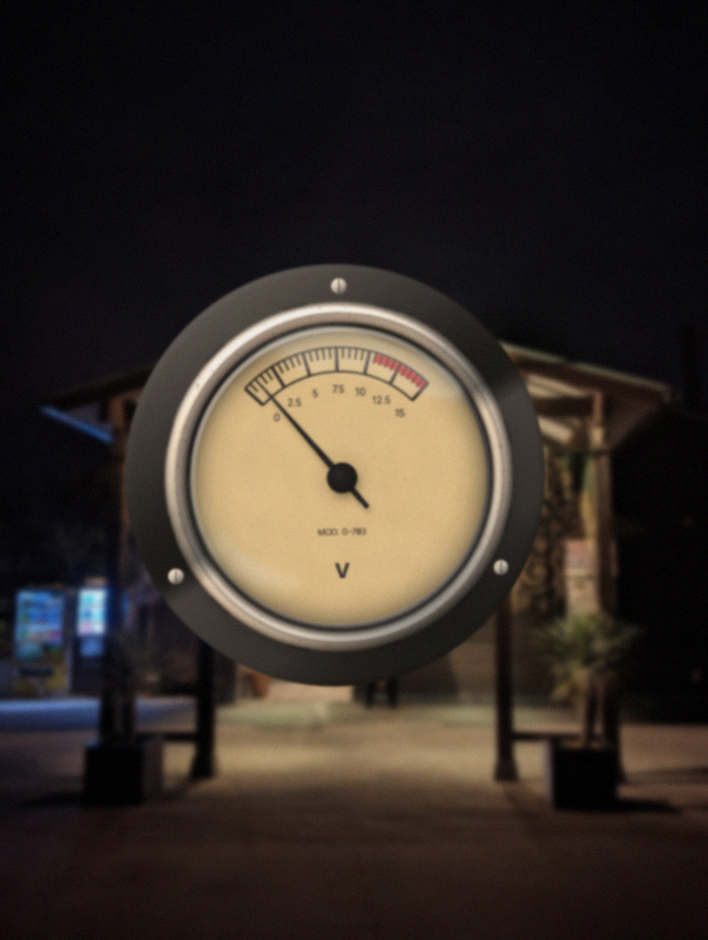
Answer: 1 (V)
